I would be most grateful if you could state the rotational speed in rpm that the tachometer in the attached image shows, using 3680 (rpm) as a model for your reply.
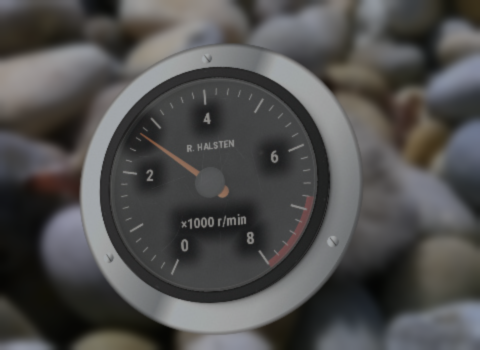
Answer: 2700 (rpm)
